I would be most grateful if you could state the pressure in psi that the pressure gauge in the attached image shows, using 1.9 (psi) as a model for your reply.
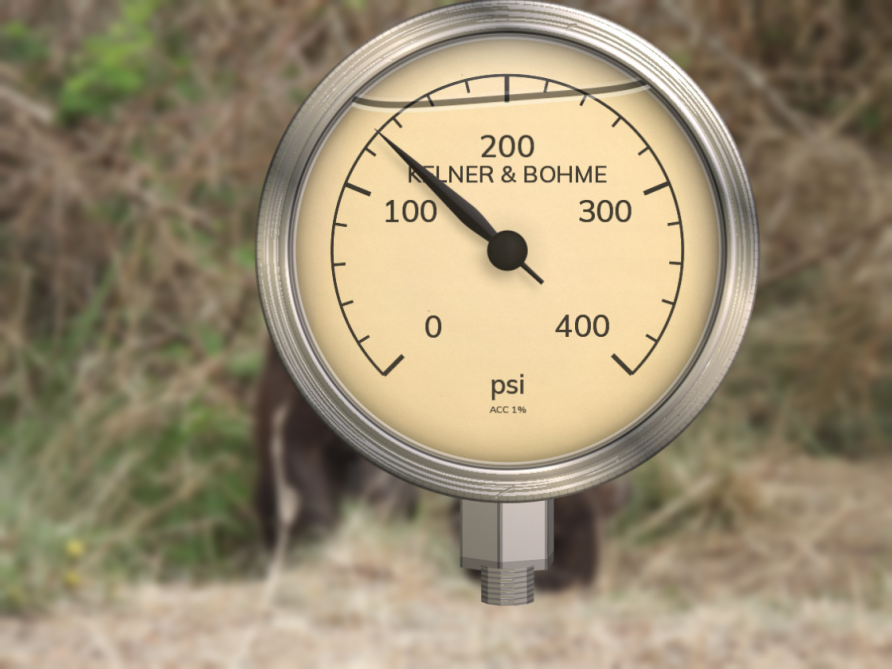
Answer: 130 (psi)
